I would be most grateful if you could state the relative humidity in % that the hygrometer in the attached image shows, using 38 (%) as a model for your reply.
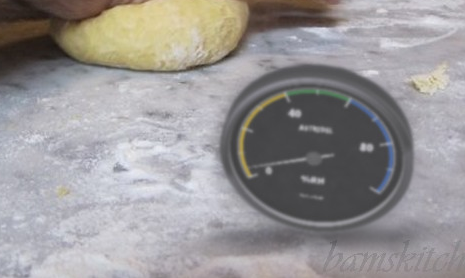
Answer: 5 (%)
